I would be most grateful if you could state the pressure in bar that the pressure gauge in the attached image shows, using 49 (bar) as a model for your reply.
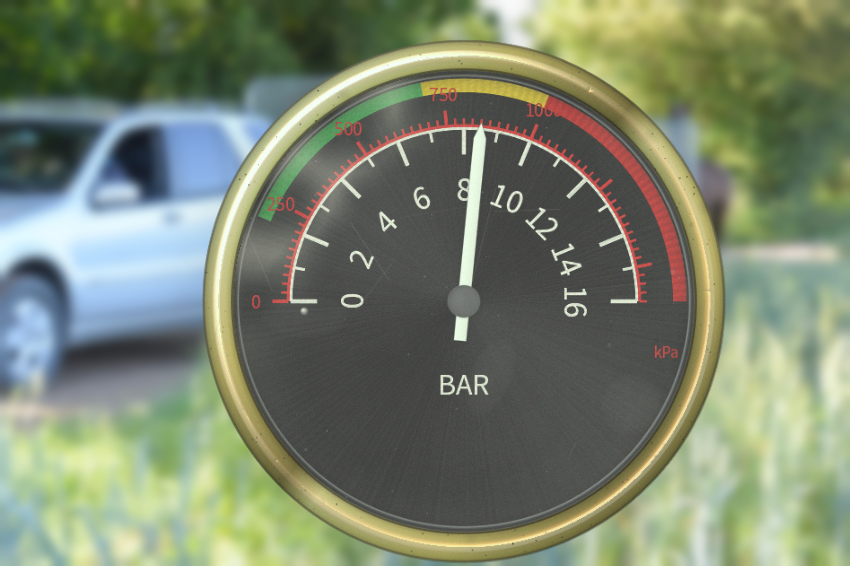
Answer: 8.5 (bar)
